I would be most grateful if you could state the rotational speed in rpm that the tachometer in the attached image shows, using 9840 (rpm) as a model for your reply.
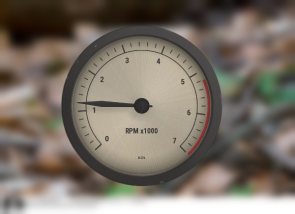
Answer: 1200 (rpm)
